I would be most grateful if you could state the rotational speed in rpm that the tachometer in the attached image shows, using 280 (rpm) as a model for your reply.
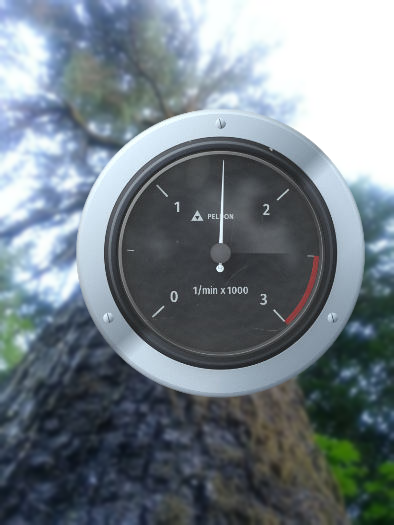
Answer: 1500 (rpm)
